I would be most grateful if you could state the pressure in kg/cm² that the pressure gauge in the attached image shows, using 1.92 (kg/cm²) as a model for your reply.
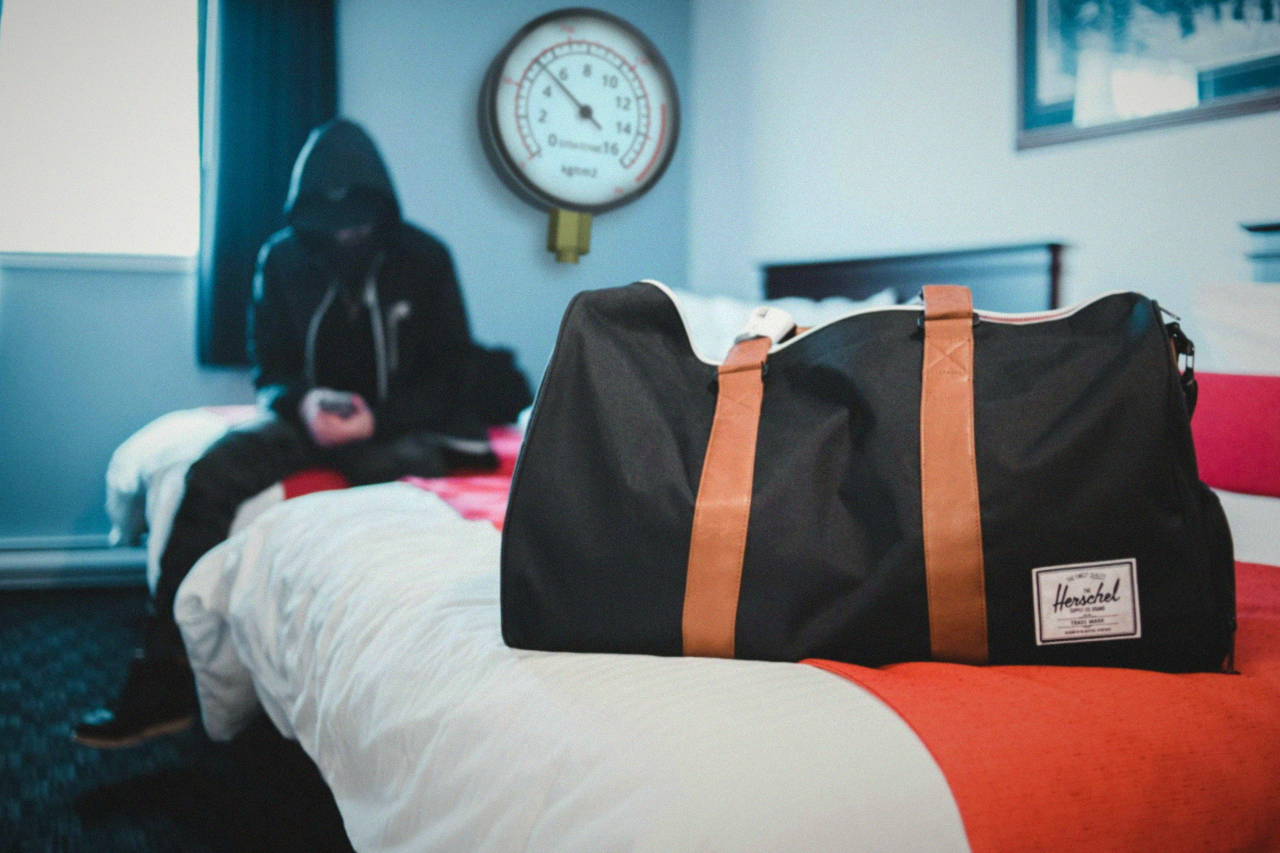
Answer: 5 (kg/cm²)
